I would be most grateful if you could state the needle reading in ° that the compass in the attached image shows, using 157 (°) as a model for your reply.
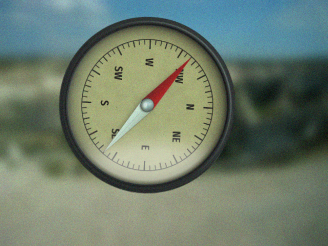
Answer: 310 (°)
